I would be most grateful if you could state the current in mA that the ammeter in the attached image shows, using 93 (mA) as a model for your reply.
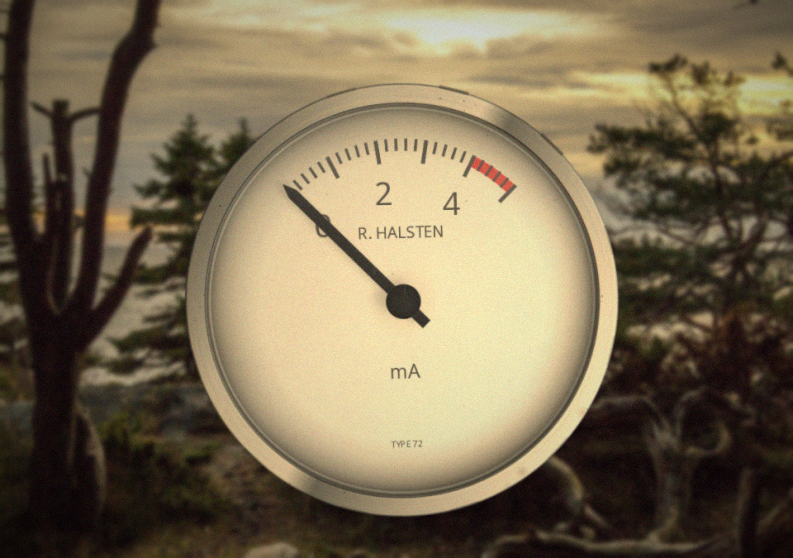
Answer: 0 (mA)
